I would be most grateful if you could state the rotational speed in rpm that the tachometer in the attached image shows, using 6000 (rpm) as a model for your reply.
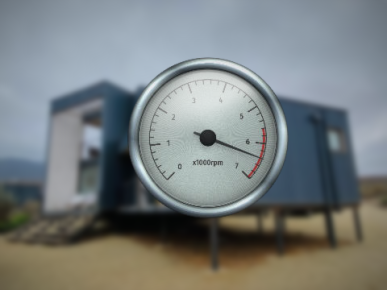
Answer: 6400 (rpm)
